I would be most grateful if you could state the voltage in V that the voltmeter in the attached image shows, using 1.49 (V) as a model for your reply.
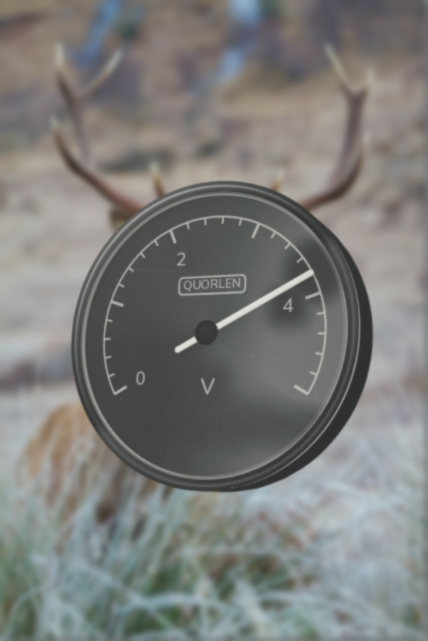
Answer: 3.8 (V)
